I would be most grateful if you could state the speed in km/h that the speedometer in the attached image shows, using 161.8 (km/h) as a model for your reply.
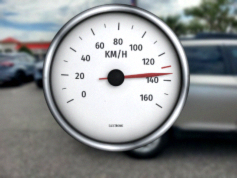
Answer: 135 (km/h)
